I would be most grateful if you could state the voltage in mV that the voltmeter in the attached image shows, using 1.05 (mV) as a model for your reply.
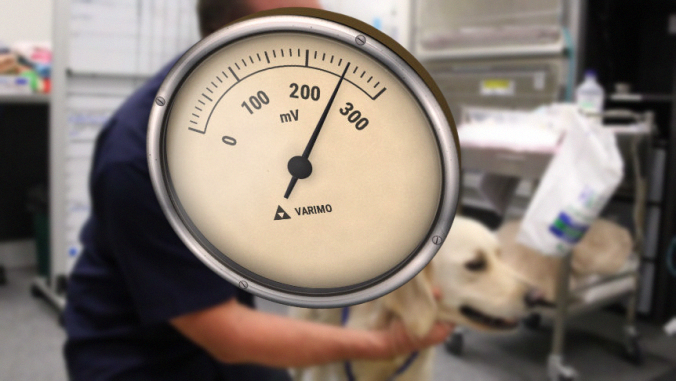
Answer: 250 (mV)
